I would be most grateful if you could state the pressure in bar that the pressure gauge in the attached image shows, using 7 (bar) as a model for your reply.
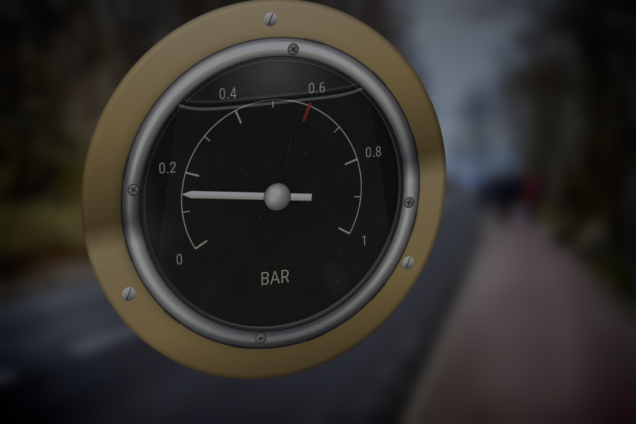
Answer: 0.15 (bar)
